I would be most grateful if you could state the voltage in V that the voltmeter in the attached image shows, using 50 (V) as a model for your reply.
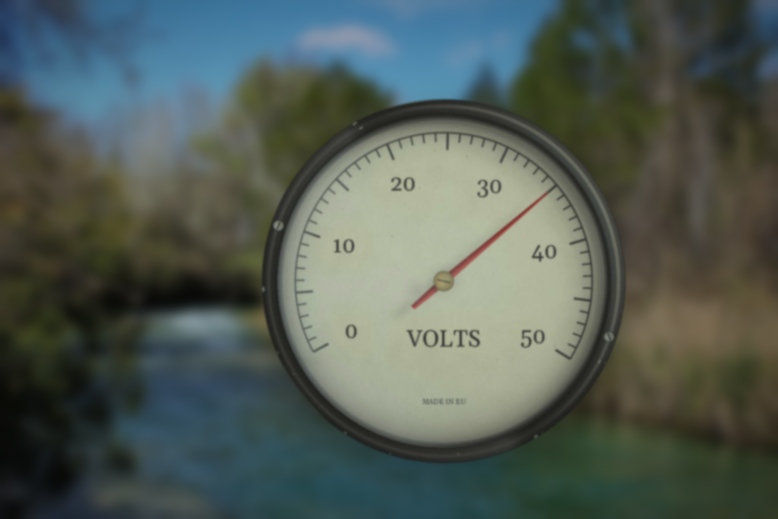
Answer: 35 (V)
